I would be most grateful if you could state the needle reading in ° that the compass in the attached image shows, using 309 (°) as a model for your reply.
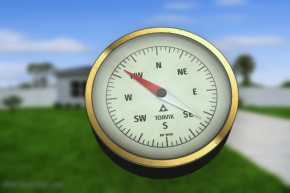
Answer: 310 (°)
